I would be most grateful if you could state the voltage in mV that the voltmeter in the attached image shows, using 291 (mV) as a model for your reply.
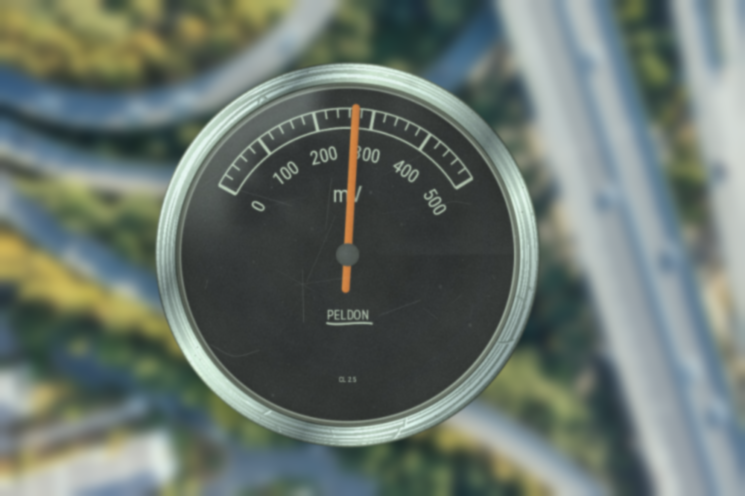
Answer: 270 (mV)
